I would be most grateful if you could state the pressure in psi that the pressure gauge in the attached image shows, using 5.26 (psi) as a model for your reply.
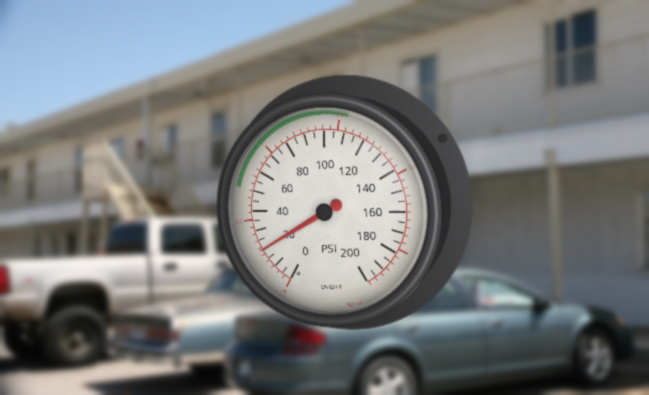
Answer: 20 (psi)
